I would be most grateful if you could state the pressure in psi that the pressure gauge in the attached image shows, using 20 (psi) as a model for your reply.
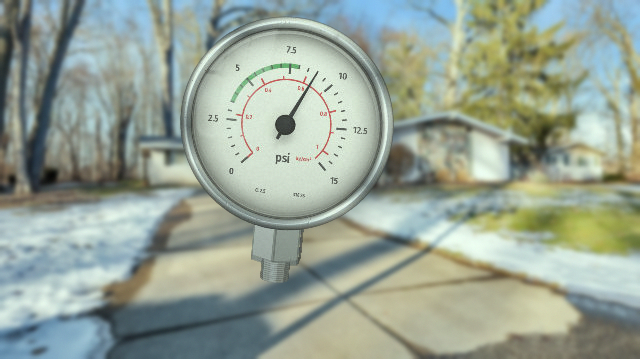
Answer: 9 (psi)
